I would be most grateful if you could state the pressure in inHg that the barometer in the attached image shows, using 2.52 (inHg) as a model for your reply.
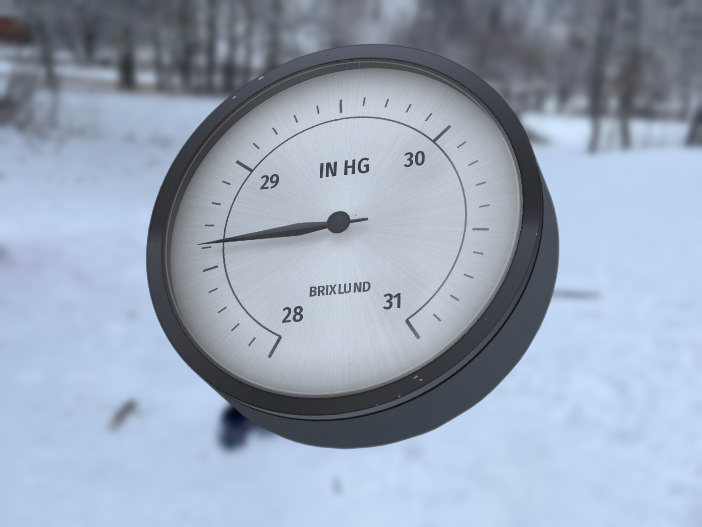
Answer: 28.6 (inHg)
